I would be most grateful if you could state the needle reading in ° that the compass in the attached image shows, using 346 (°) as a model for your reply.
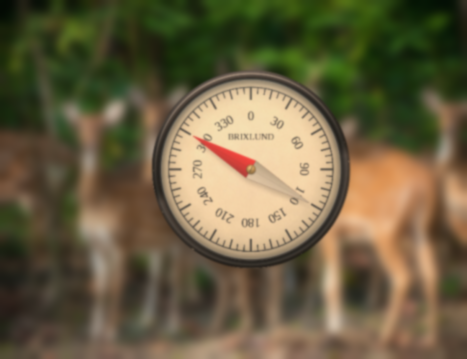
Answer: 300 (°)
